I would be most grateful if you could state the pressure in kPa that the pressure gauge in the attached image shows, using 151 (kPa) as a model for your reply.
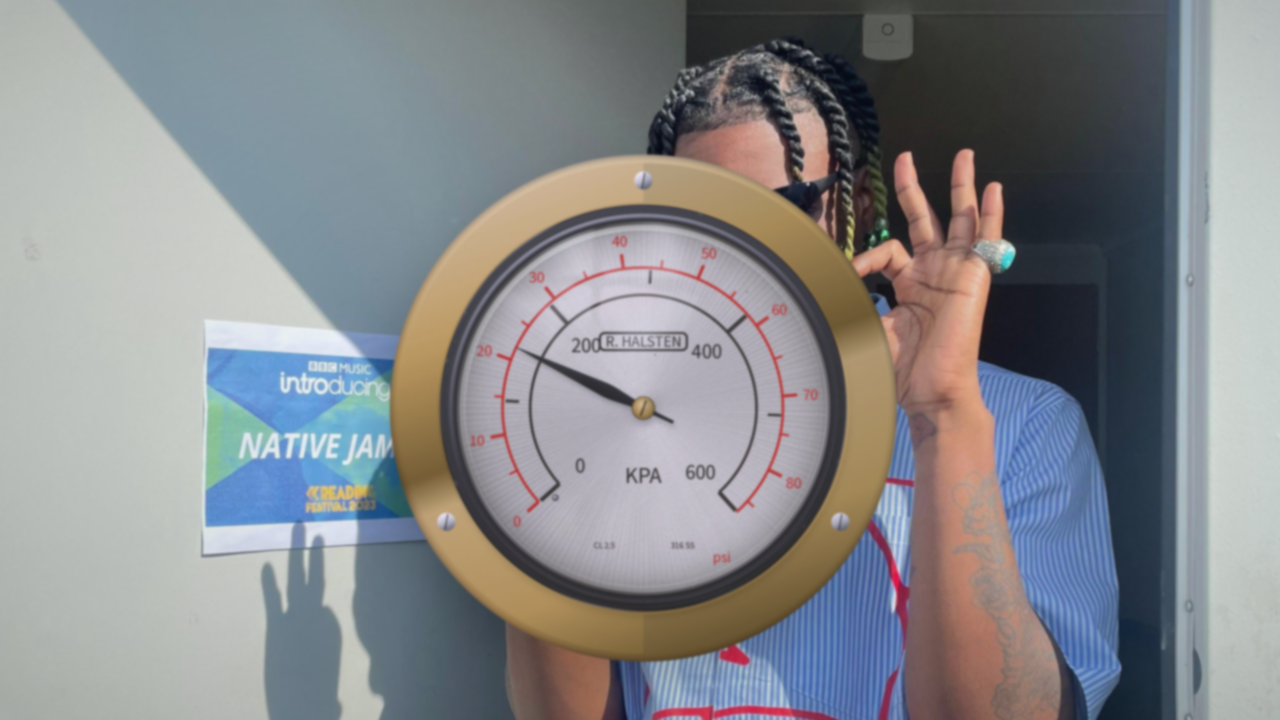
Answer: 150 (kPa)
